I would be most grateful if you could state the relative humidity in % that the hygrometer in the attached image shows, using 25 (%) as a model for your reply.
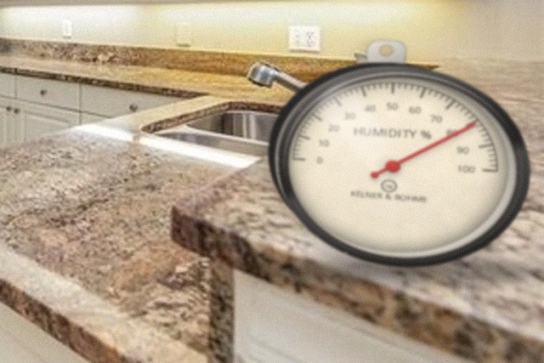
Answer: 80 (%)
